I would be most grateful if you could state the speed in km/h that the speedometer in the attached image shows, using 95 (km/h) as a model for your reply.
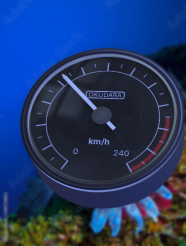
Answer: 85 (km/h)
